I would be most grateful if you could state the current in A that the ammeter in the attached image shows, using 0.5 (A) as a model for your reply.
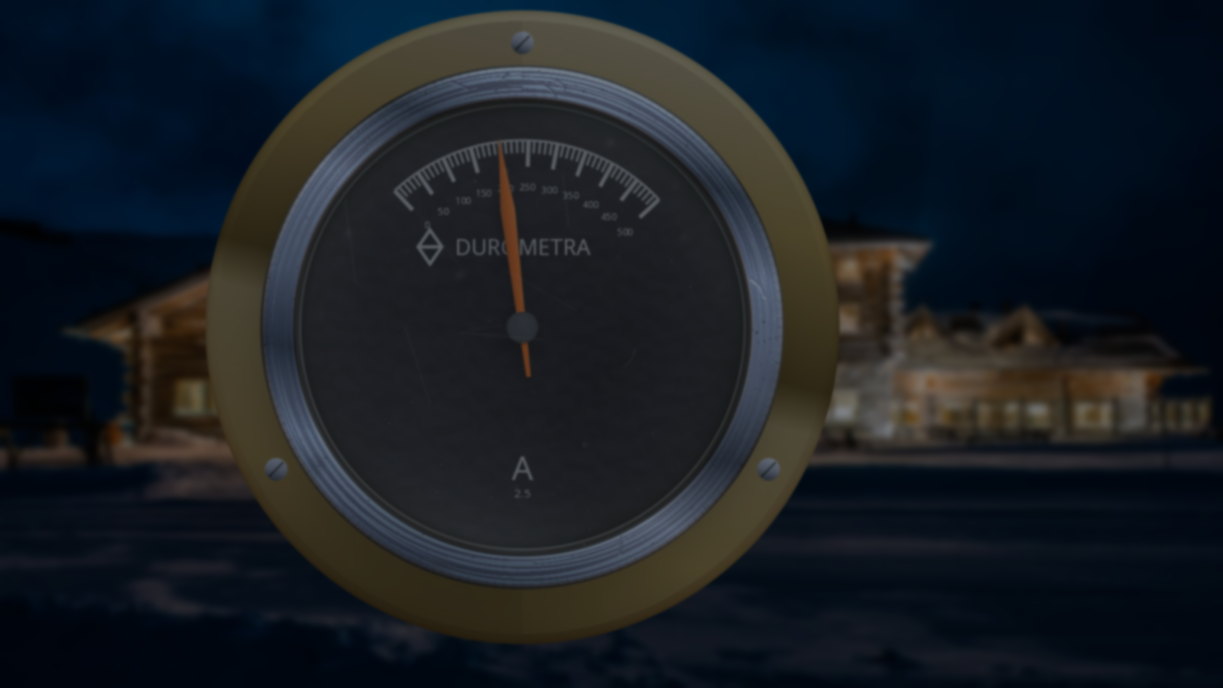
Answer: 200 (A)
